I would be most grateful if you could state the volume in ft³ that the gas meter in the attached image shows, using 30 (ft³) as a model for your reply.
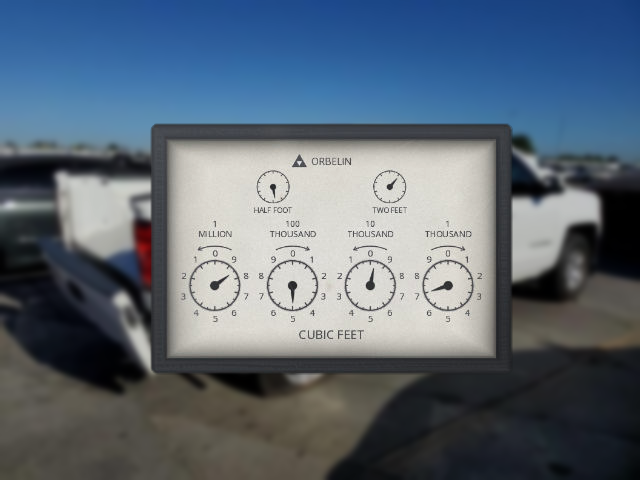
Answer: 849700 (ft³)
